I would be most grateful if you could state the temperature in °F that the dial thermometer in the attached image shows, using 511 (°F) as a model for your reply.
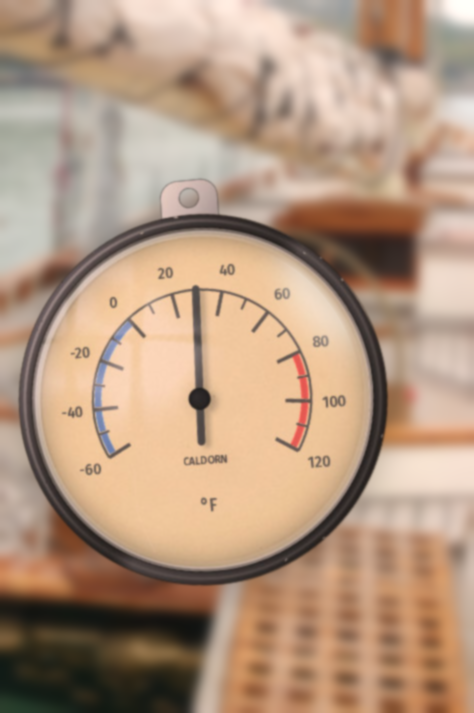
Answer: 30 (°F)
